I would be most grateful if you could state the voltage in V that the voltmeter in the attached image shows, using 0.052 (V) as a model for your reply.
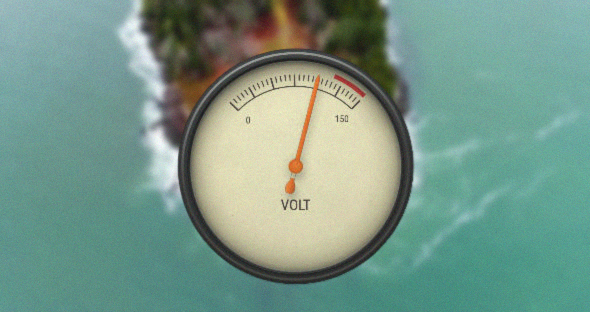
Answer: 100 (V)
